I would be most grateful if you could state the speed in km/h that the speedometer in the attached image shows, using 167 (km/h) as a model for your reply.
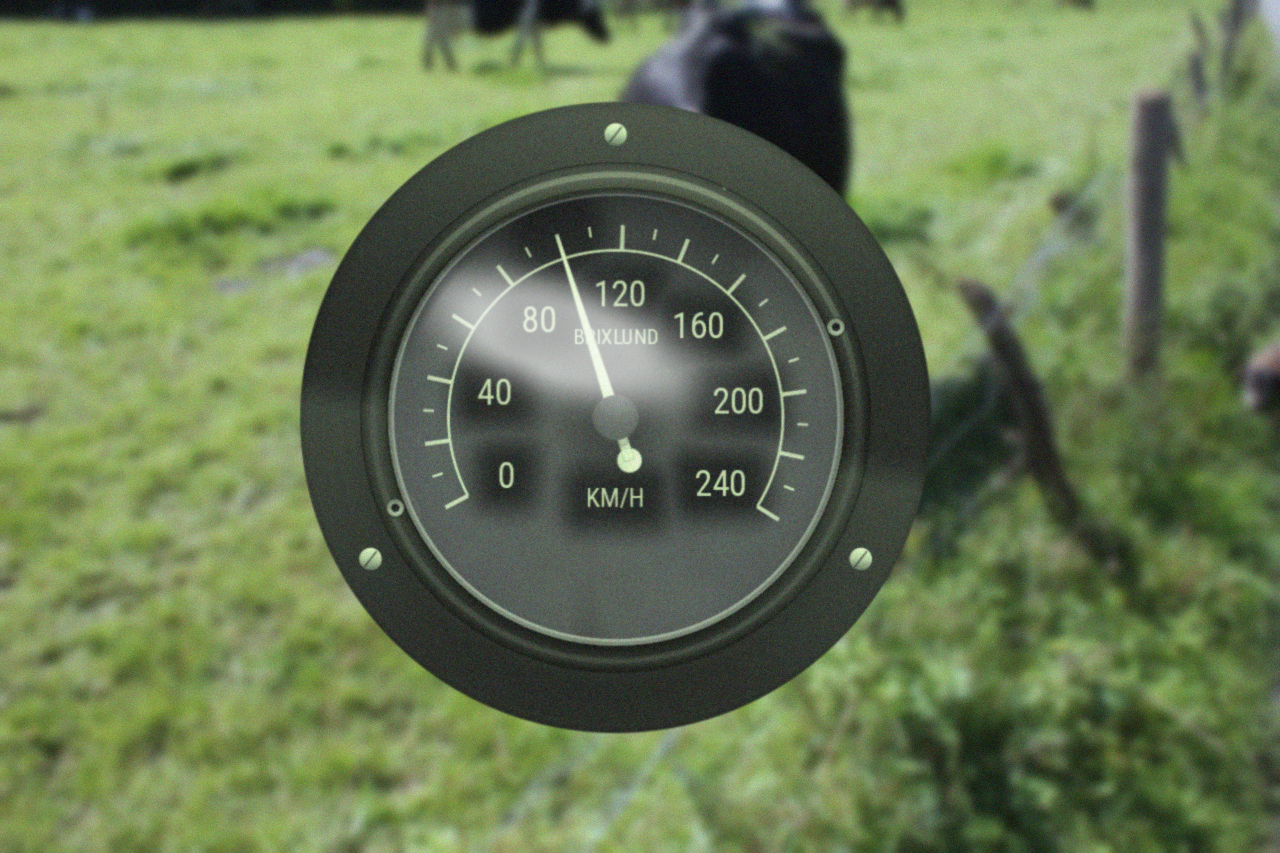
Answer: 100 (km/h)
